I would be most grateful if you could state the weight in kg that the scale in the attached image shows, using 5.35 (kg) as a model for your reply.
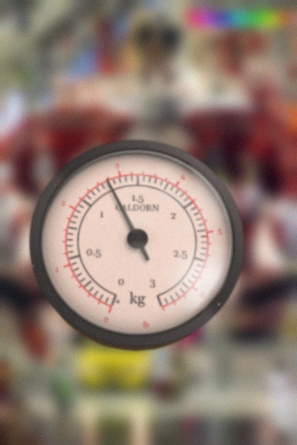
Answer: 1.25 (kg)
